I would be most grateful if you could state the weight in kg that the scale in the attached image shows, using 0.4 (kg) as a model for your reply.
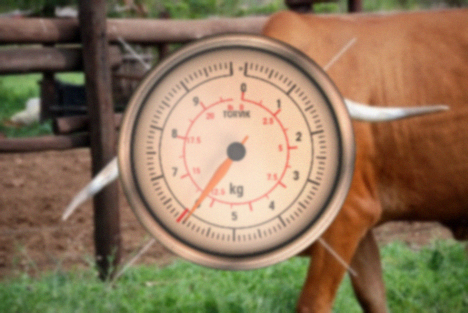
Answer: 6 (kg)
